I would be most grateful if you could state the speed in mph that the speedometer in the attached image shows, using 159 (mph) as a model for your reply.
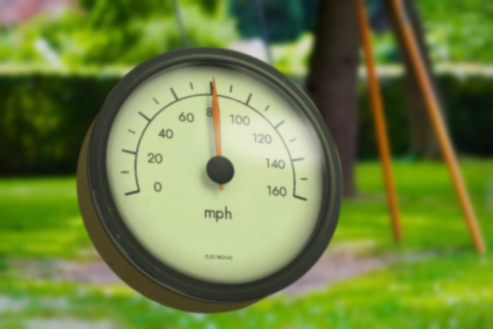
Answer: 80 (mph)
